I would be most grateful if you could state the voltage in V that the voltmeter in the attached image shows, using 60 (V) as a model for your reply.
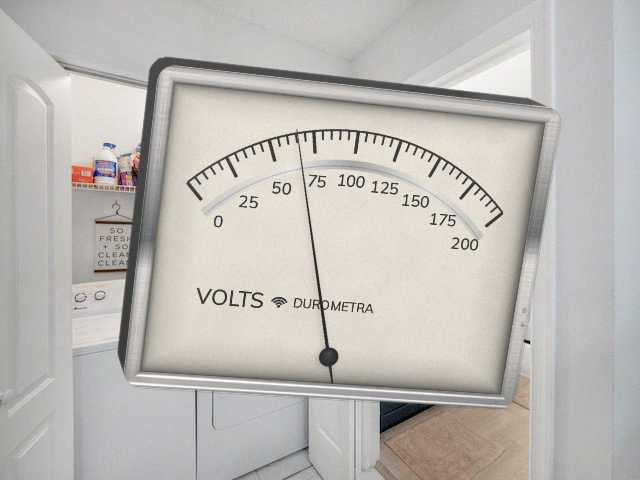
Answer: 65 (V)
